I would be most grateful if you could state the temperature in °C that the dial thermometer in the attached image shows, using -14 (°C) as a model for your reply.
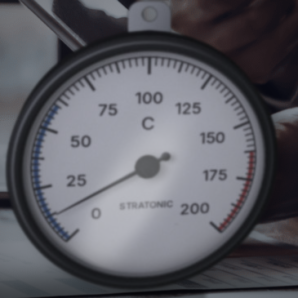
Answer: 12.5 (°C)
